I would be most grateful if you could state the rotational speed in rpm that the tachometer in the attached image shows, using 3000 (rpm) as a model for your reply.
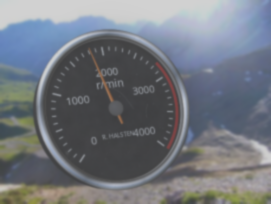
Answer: 1800 (rpm)
